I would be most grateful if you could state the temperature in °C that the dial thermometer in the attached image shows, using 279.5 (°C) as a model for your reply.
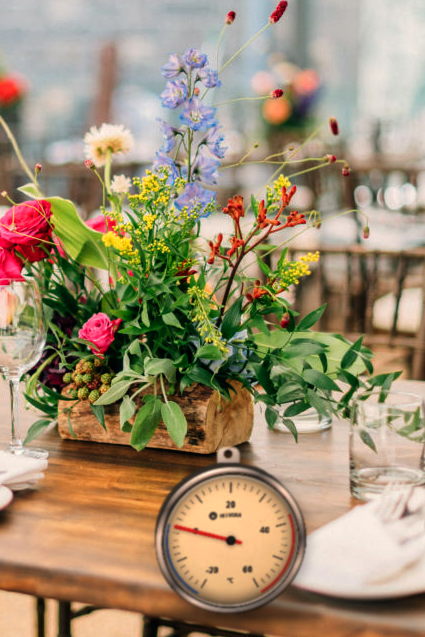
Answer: 0 (°C)
